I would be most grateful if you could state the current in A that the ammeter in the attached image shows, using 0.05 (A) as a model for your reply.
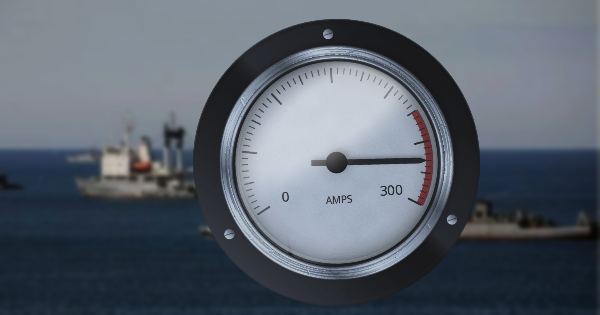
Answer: 265 (A)
